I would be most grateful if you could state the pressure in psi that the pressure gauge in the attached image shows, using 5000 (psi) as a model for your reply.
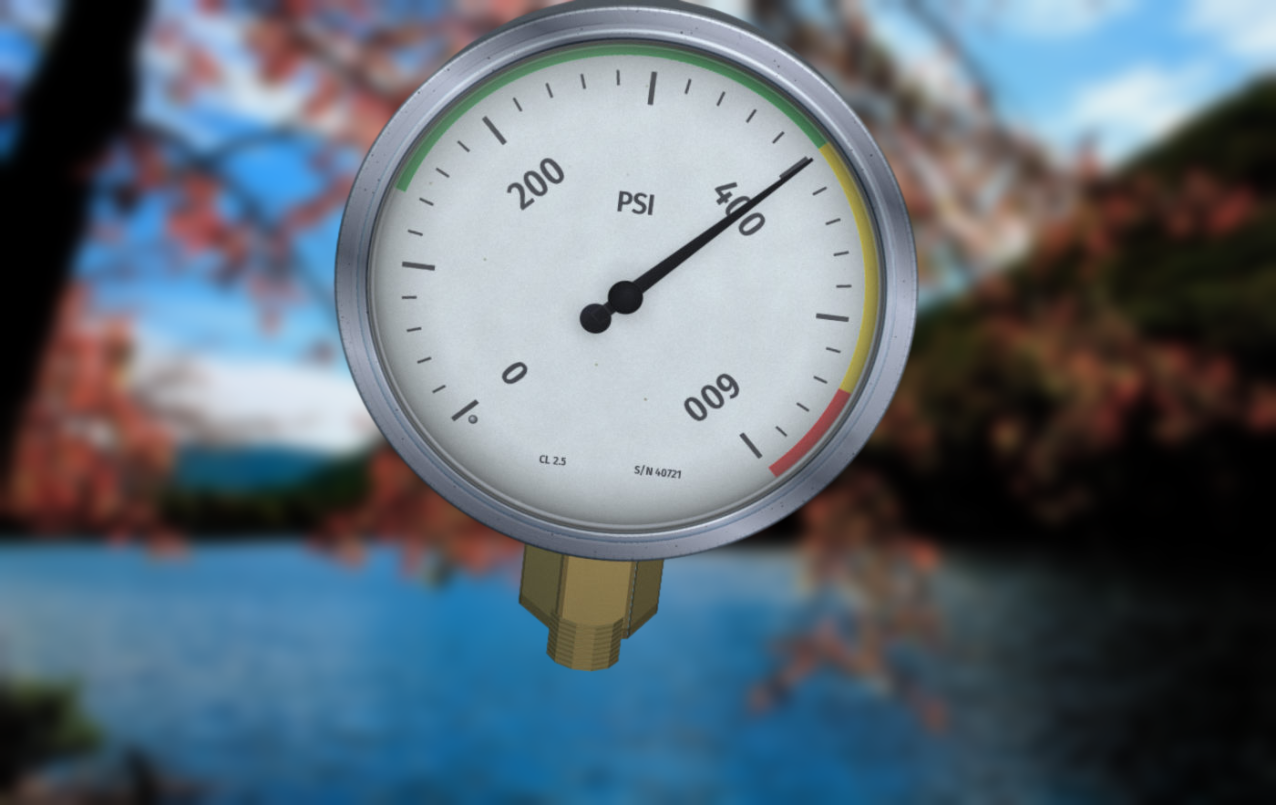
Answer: 400 (psi)
